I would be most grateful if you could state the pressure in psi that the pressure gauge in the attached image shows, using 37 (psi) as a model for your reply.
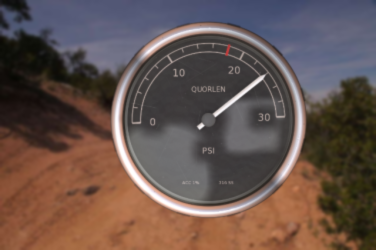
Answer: 24 (psi)
